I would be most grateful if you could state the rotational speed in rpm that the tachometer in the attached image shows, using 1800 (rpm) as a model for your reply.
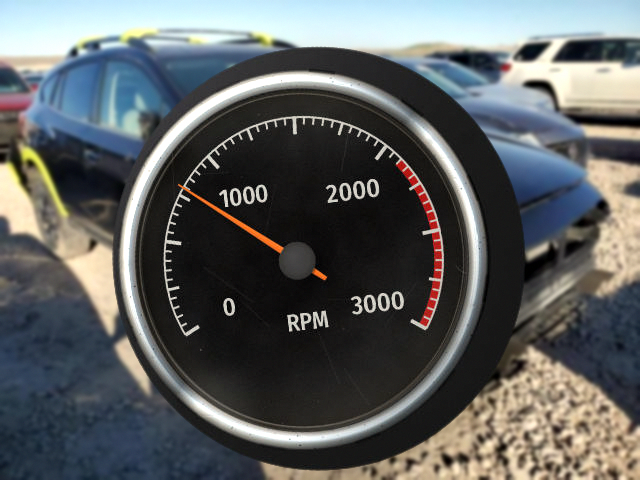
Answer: 800 (rpm)
